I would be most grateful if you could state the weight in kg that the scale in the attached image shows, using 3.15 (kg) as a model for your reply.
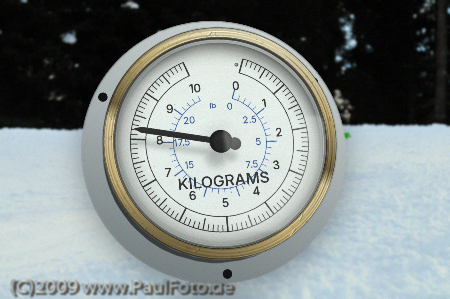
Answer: 8.2 (kg)
